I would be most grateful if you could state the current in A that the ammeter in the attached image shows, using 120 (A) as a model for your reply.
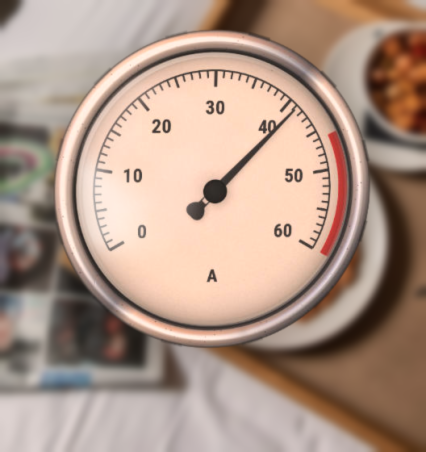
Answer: 41 (A)
